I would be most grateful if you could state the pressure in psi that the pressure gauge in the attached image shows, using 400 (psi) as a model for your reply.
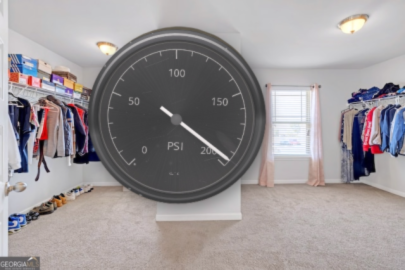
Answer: 195 (psi)
